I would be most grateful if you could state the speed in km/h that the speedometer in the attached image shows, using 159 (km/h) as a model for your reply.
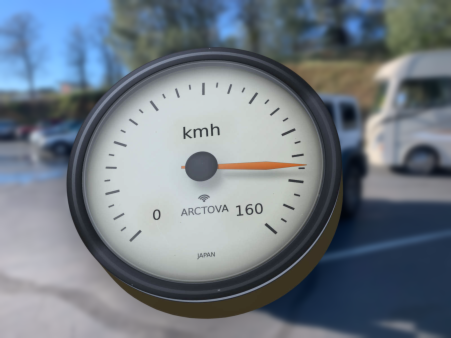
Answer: 135 (km/h)
